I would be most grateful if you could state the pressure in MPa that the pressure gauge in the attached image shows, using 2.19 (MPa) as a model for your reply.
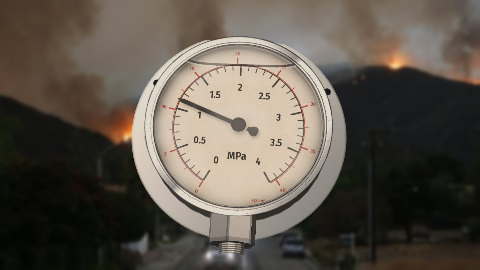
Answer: 1.1 (MPa)
